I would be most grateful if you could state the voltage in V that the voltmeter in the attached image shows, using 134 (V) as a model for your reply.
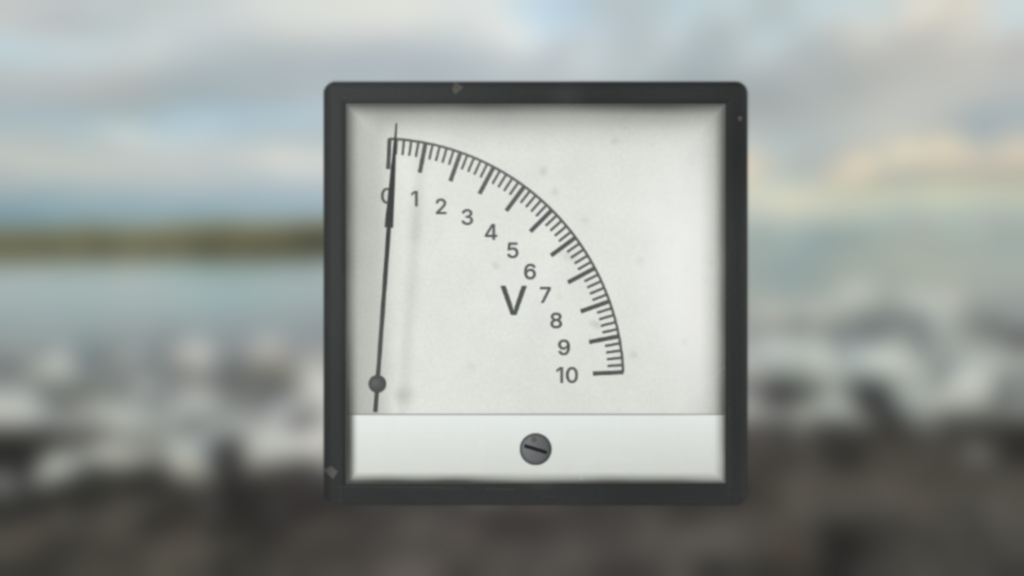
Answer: 0.2 (V)
